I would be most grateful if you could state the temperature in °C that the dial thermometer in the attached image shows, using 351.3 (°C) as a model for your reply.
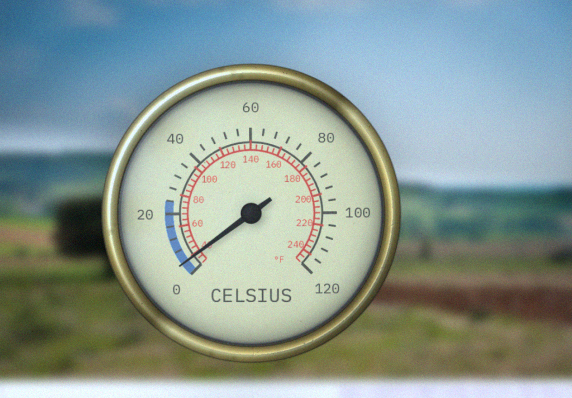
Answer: 4 (°C)
